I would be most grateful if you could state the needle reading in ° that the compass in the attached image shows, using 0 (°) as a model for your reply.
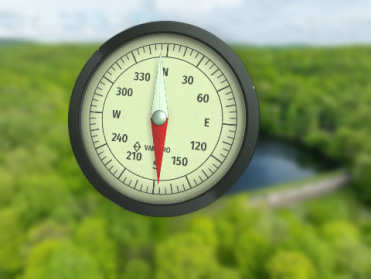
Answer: 175 (°)
